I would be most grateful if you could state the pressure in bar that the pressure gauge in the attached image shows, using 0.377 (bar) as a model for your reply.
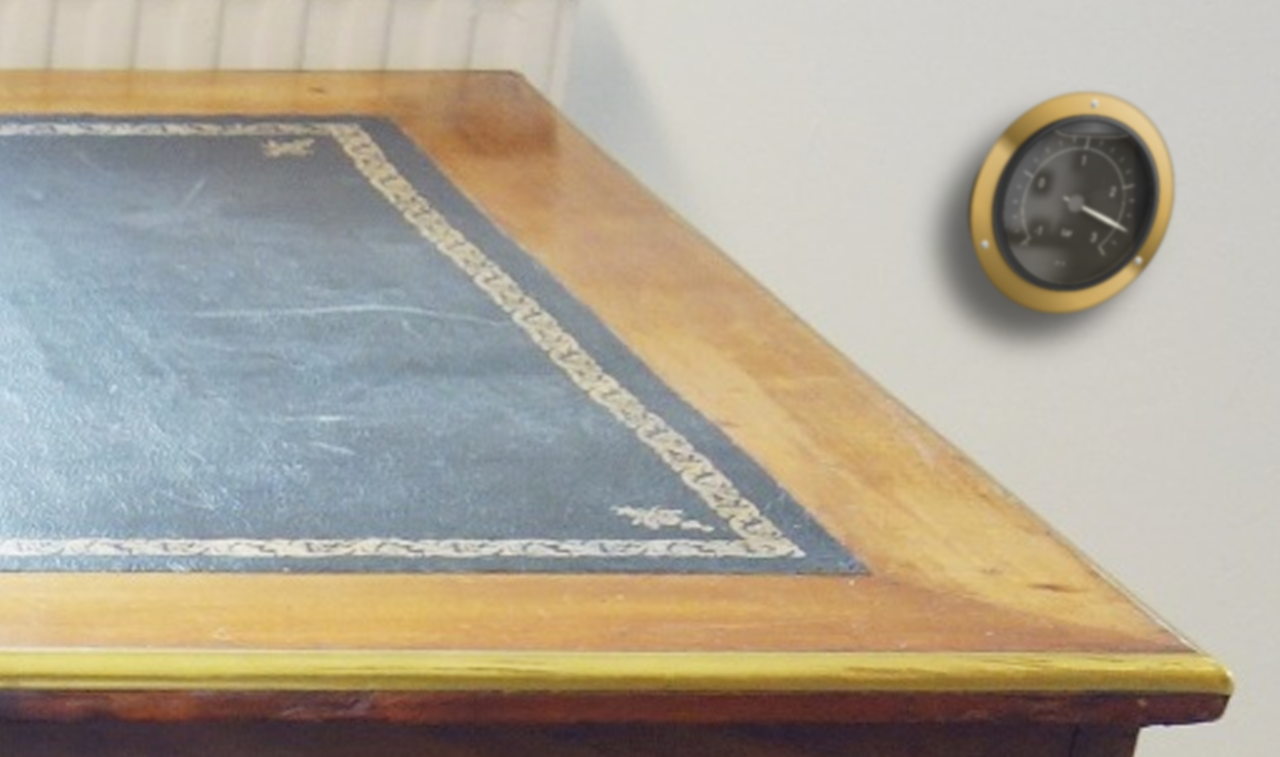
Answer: 2.6 (bar)
